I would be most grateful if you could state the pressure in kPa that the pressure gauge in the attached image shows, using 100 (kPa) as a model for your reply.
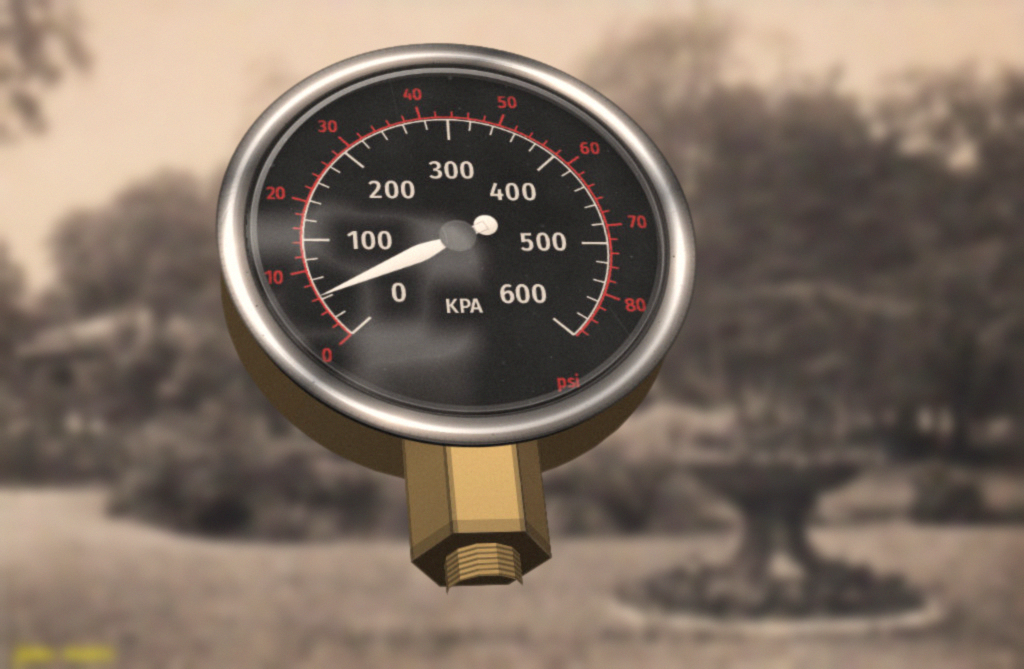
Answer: 40 (kPa)
